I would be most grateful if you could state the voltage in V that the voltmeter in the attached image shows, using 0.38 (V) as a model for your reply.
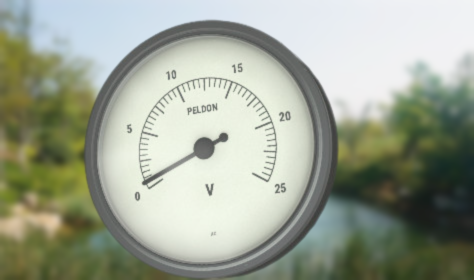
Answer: 0.5 (V)
